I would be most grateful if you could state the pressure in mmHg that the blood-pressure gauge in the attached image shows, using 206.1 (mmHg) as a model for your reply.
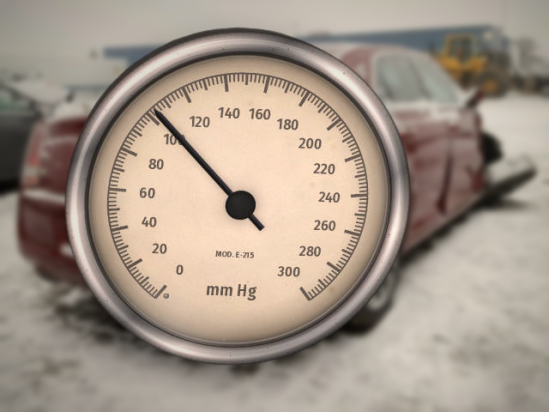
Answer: 104 (mmHg)
